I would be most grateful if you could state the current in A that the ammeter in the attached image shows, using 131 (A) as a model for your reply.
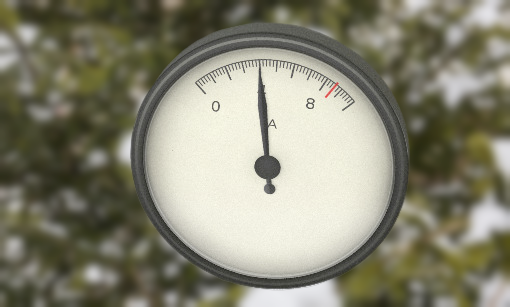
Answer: 4 (A)
